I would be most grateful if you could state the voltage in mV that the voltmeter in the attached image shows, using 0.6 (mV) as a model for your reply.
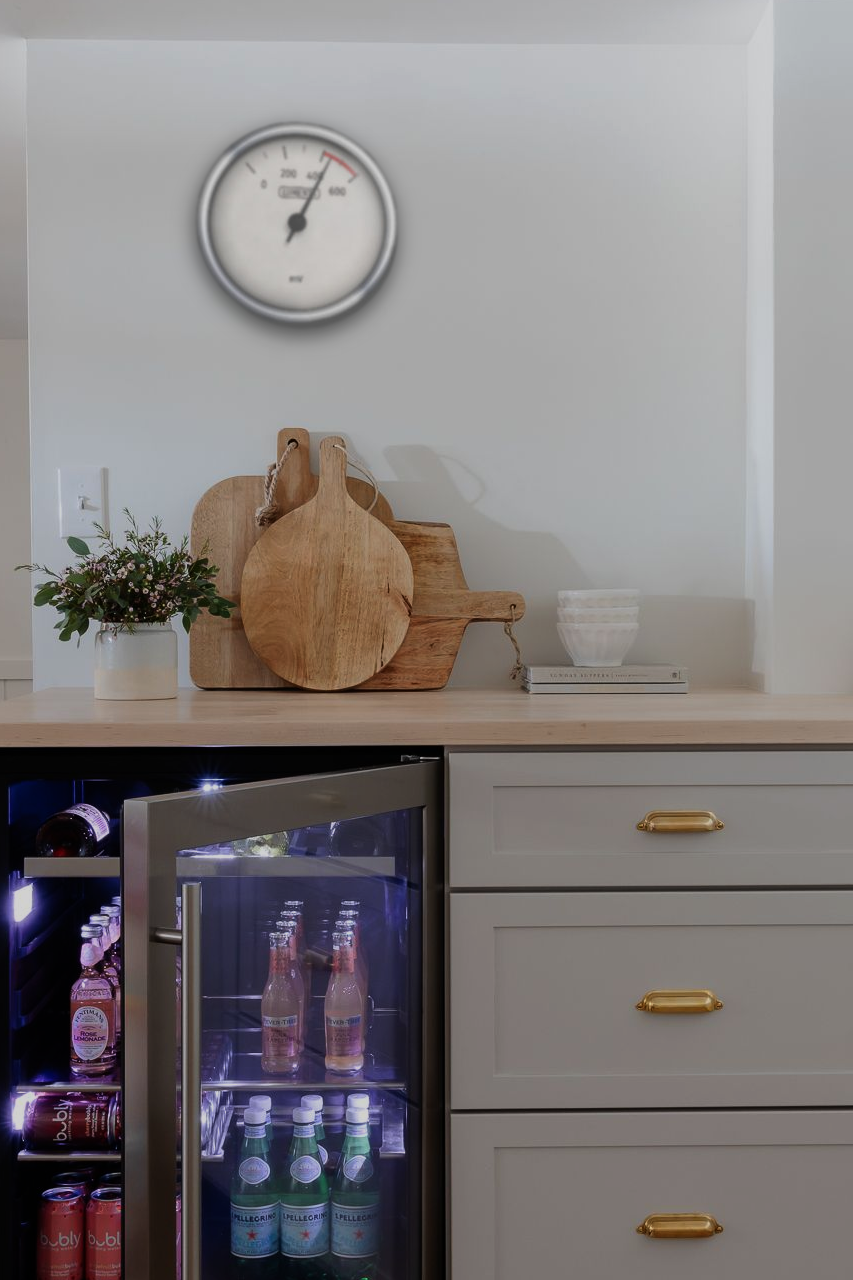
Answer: 450 (mV)
